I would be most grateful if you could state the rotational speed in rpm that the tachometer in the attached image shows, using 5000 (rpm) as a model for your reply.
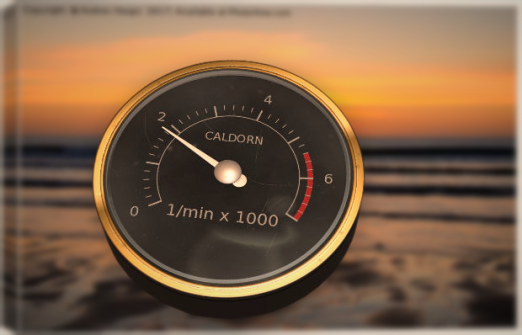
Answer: 1800 (rpm)
